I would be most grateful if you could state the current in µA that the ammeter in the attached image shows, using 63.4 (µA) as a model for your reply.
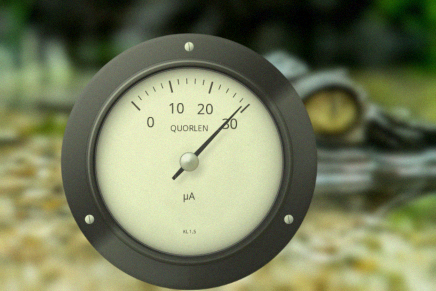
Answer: 29 (µA)
